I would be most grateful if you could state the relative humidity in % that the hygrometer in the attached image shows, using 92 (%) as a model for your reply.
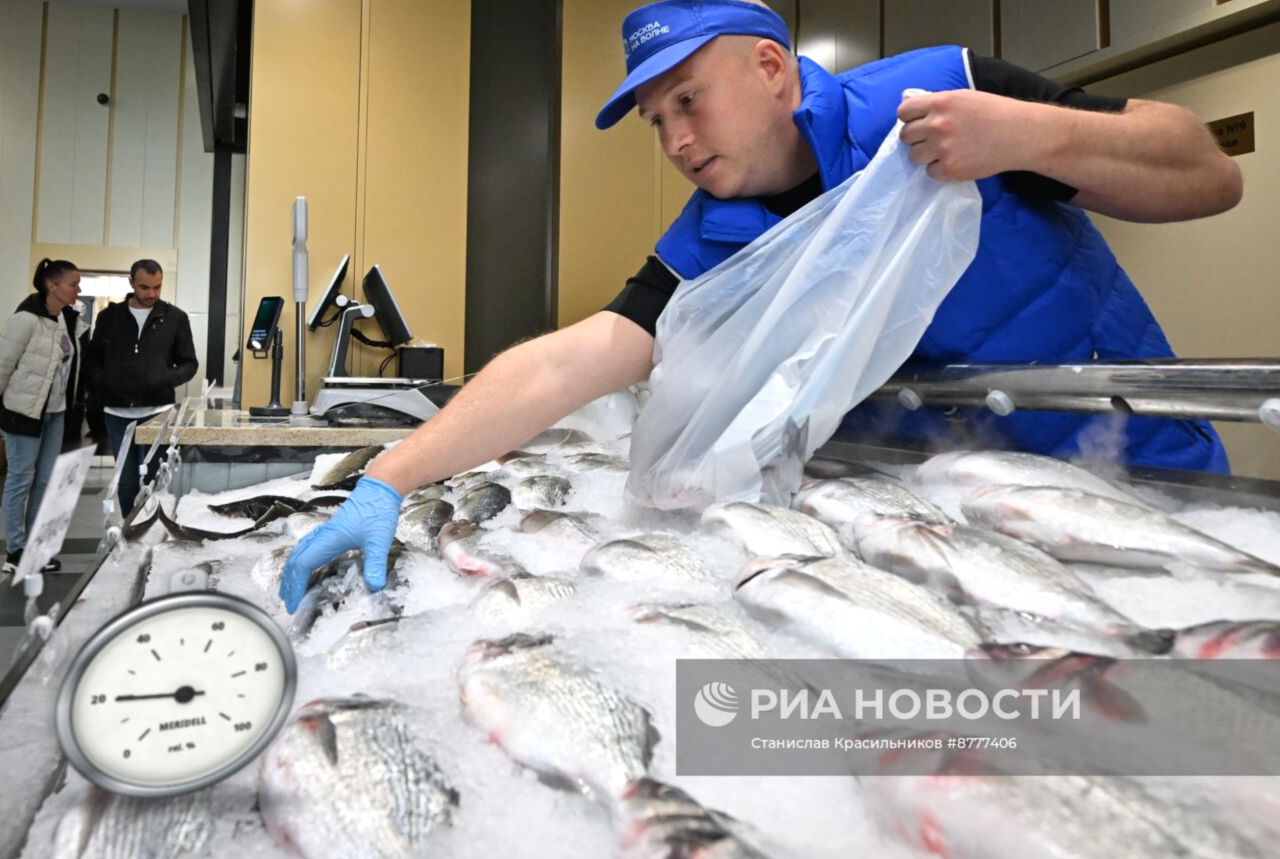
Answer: 20 (%)
